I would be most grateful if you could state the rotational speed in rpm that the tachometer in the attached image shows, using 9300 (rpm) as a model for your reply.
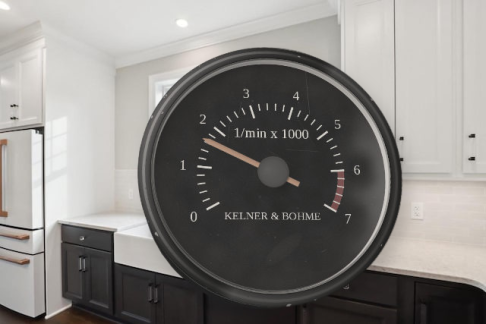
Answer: 1600 (rpm)
